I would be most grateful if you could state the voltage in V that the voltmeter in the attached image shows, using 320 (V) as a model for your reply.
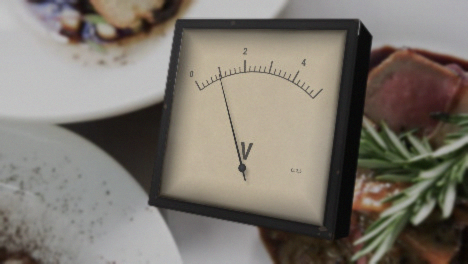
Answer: 1 (V)
